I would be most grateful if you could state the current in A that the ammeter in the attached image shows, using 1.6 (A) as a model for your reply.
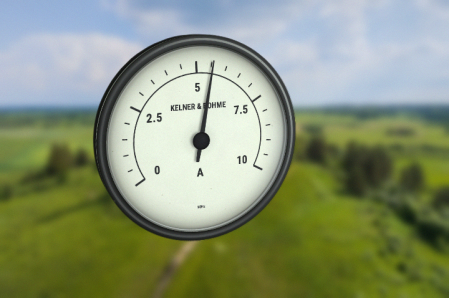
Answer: 5.5 (A)
